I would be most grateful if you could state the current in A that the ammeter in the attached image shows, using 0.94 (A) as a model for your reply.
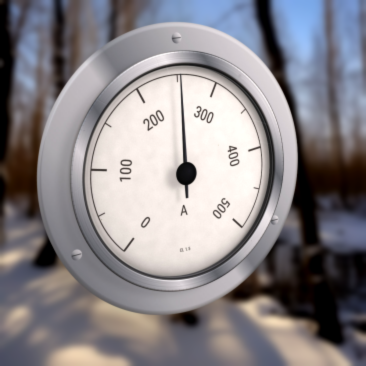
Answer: 250 (A)
